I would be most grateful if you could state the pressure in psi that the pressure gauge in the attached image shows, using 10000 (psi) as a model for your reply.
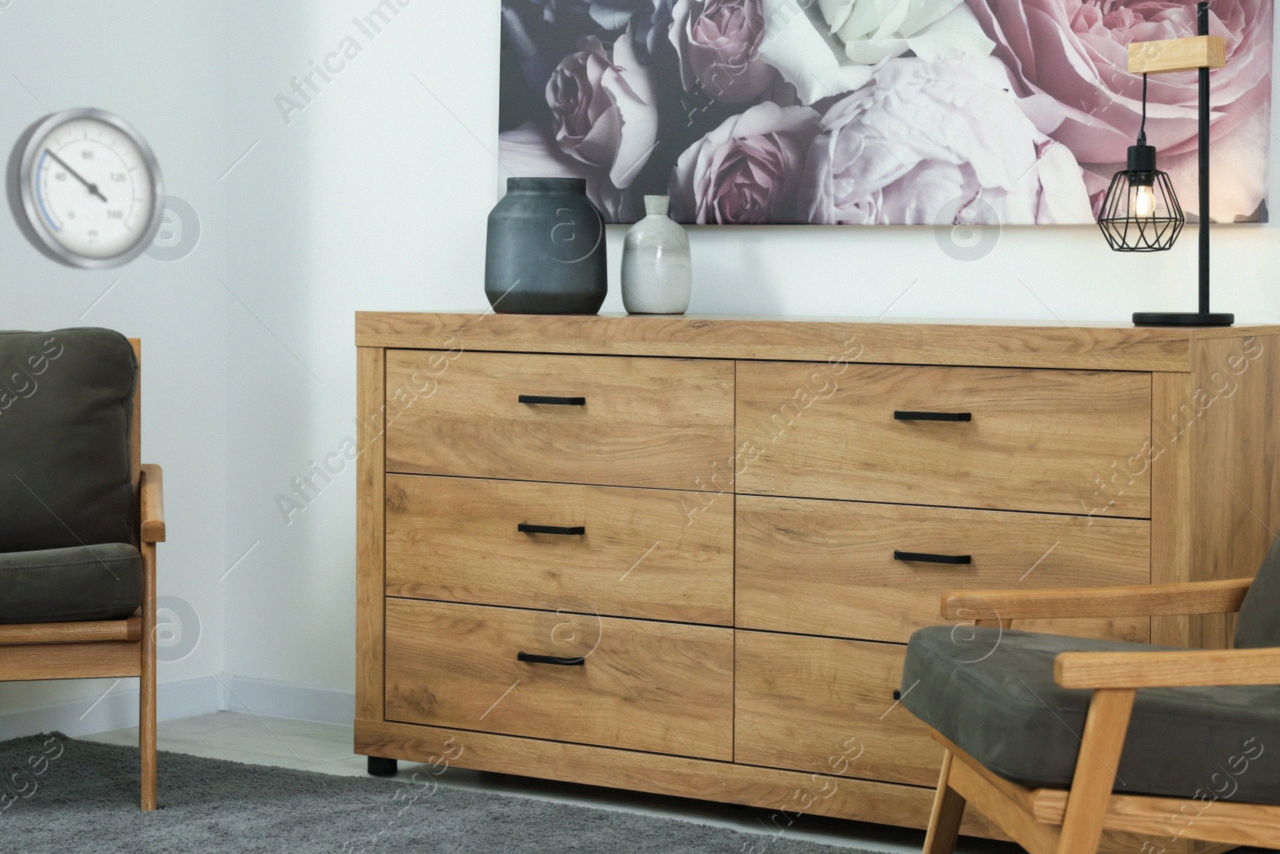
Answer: 50 (psi)
